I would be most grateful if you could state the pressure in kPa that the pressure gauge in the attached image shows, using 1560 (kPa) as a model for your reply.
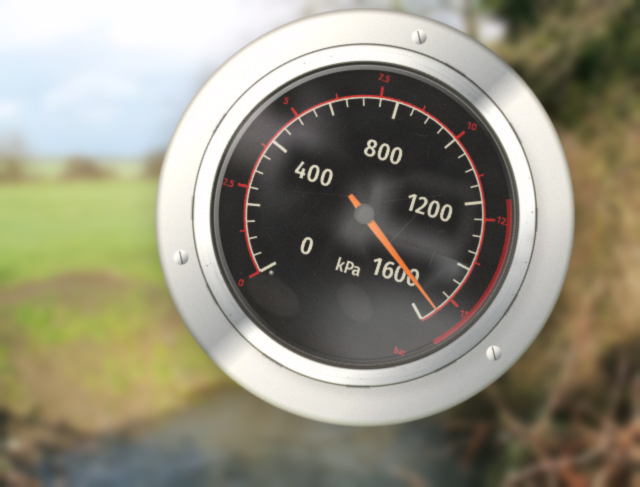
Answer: 1550 (kPa)
